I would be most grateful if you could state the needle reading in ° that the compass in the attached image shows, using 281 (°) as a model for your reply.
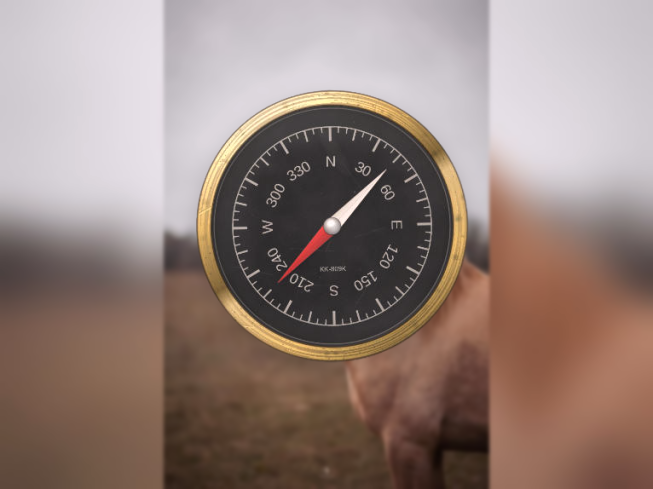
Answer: 225 (°)
